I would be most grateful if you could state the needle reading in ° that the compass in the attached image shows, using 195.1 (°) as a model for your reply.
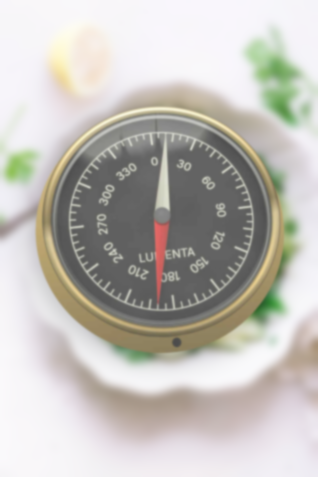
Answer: 190 (°)
